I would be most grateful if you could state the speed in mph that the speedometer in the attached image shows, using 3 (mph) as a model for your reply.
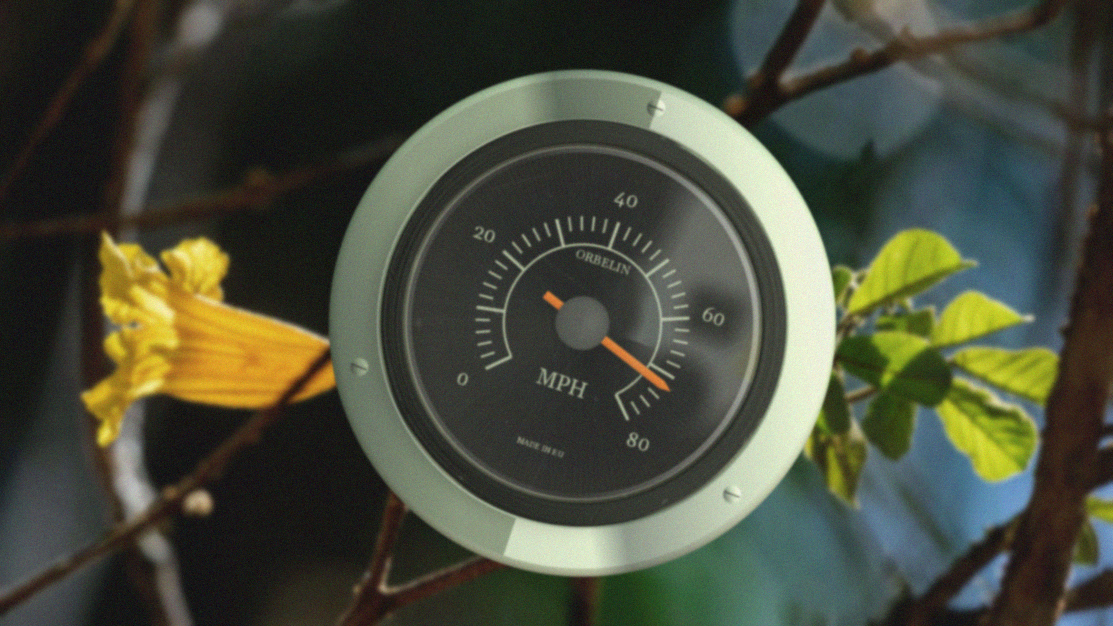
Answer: 72 (mph)
